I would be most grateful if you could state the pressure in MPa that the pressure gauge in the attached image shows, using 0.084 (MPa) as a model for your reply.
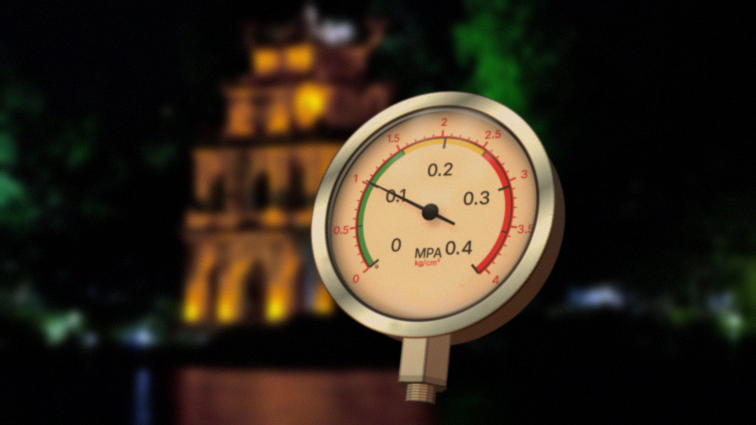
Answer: 0.1 (MPa)
